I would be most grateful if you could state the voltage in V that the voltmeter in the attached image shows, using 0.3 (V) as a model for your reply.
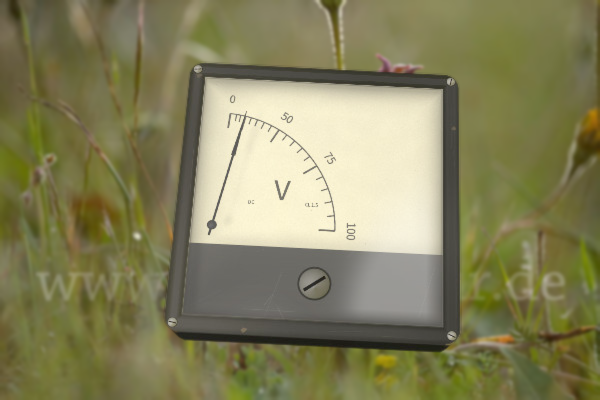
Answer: 25 (V)
